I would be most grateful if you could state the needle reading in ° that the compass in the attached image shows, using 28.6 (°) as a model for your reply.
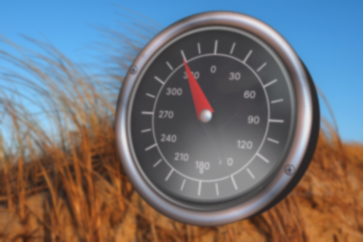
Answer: 330 (°)
